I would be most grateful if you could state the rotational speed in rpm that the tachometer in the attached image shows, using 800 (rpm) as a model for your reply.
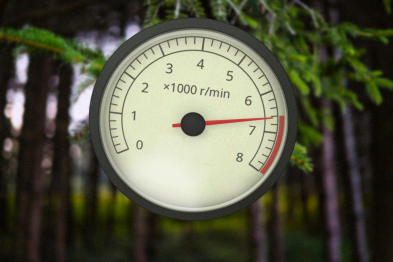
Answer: 6600 (rpm)
